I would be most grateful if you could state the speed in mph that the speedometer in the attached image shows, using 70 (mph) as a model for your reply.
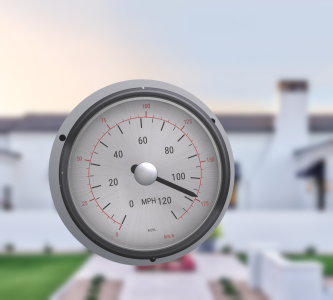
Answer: 107.5 (mph)
